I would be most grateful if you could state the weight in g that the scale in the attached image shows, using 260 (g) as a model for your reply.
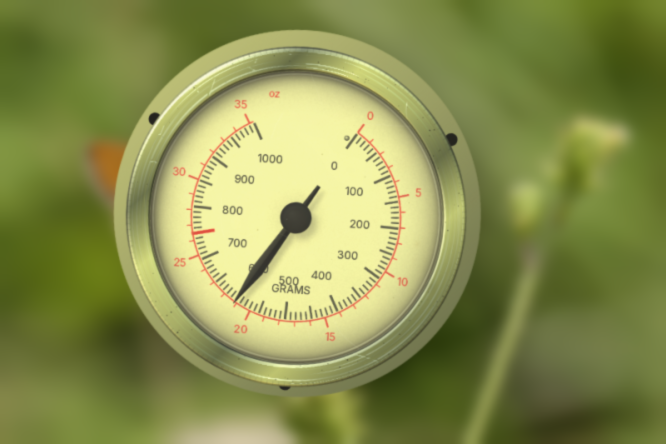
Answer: 600 (g)
